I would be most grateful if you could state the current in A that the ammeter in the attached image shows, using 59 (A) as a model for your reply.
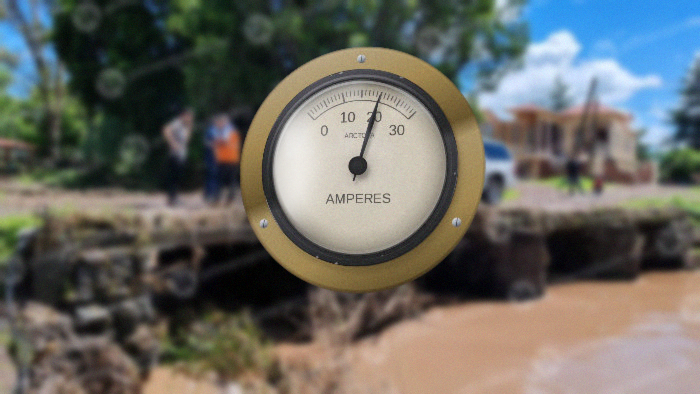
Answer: 20 (A)
